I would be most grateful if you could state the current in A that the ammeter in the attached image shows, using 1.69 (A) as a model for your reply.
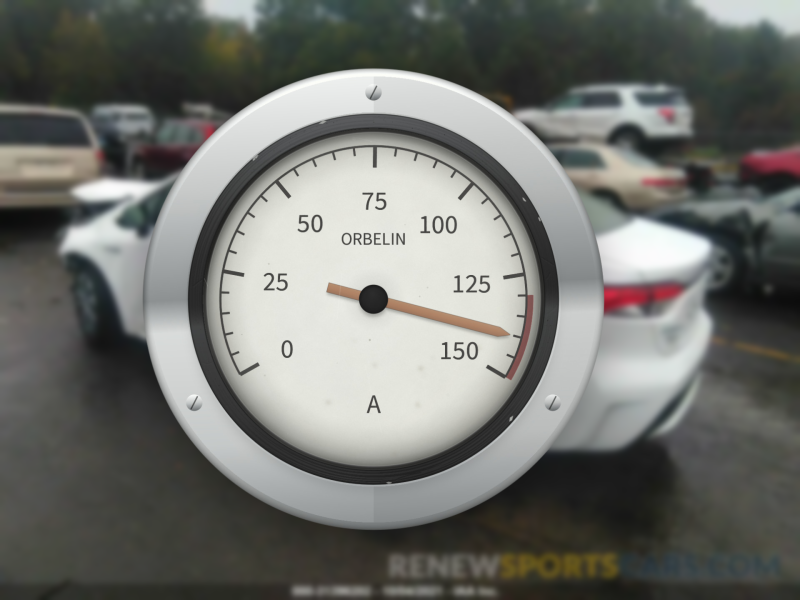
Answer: 140 (A)
